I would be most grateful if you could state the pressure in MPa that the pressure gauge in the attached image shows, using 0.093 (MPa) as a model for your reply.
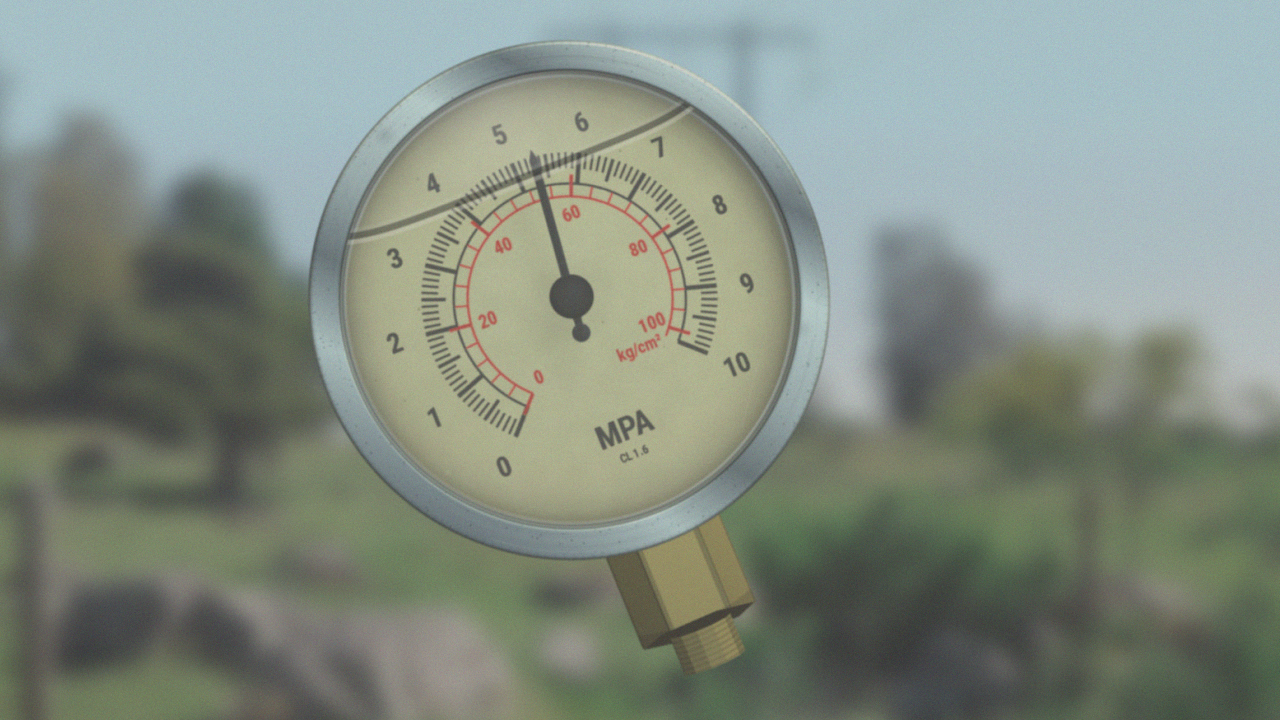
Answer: 5.3 (MPa)
